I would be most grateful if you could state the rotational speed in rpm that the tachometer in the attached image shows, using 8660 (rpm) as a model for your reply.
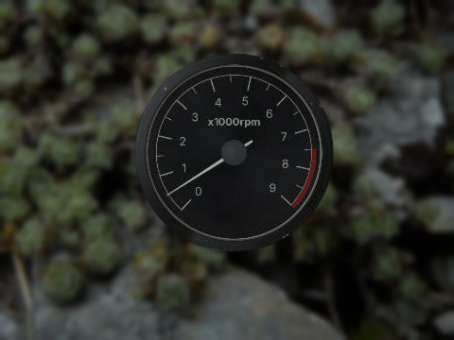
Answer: 500 (rpm)
